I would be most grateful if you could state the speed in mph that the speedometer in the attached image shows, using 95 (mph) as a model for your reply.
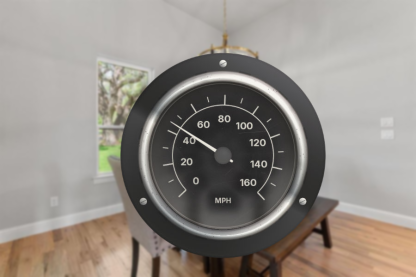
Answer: 45 (mph)
